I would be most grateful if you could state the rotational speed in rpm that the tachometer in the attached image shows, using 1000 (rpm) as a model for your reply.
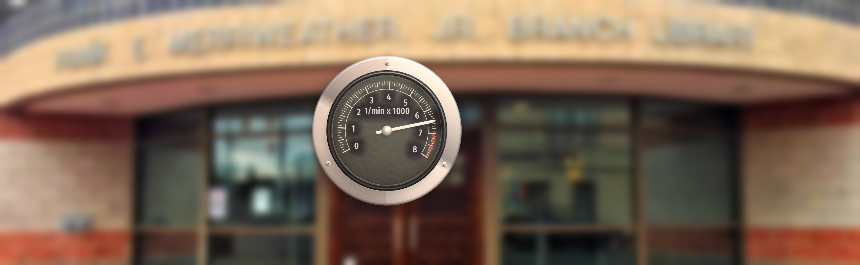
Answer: 6500 (rpm)
